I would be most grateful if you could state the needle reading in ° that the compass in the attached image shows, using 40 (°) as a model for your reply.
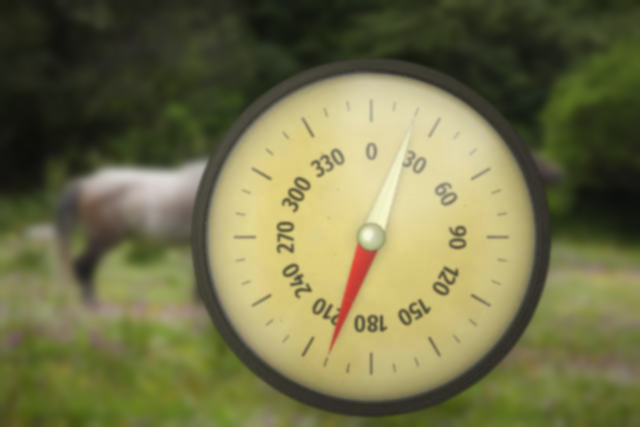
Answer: 200 (°)
